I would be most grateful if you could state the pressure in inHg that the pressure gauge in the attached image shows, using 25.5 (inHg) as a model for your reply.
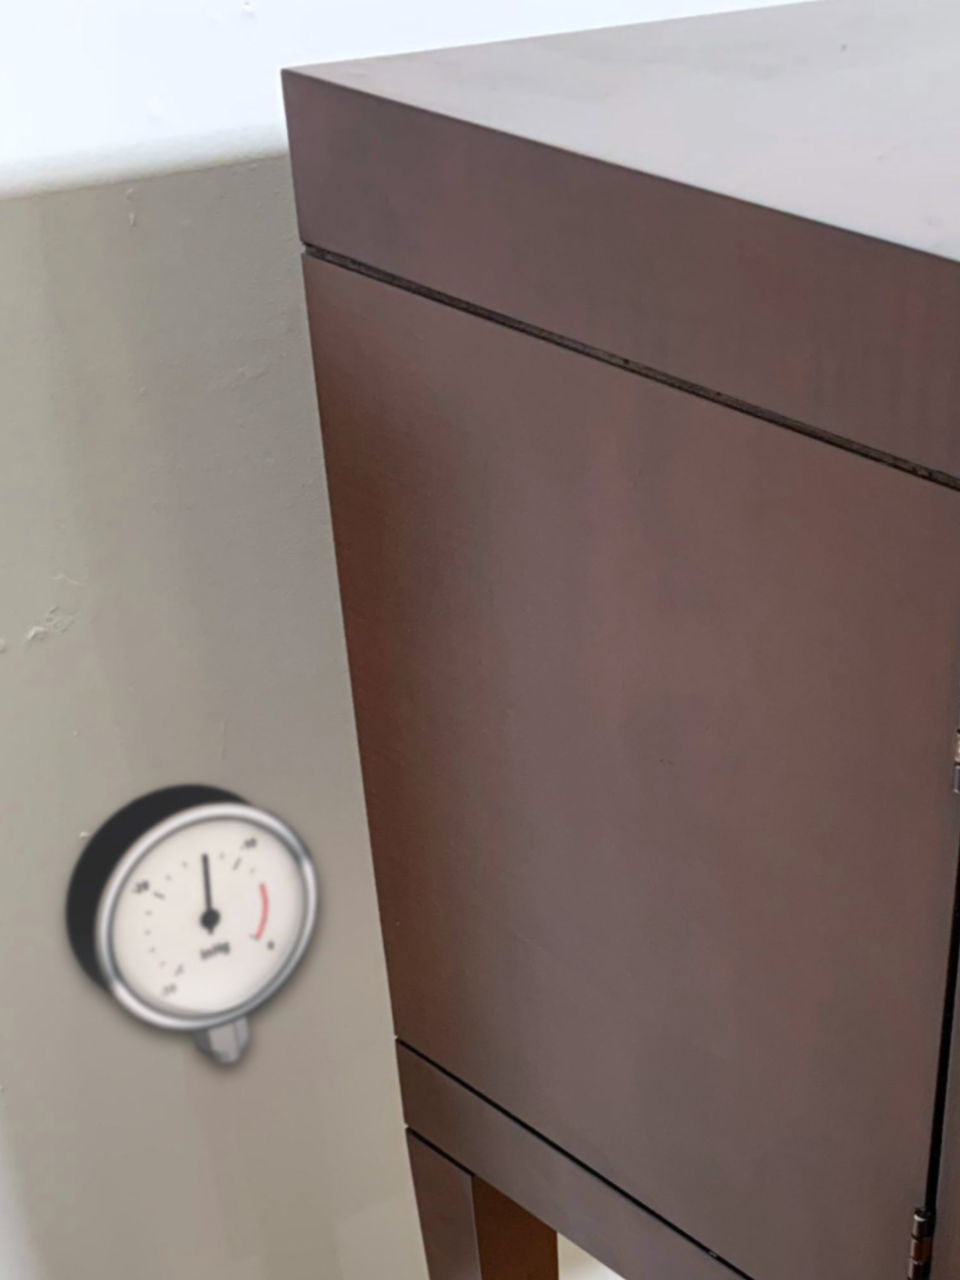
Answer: -14 (inHg)
